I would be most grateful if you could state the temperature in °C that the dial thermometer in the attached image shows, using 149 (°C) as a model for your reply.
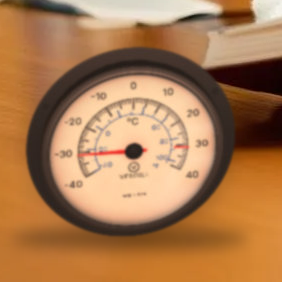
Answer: -30 (°C)
